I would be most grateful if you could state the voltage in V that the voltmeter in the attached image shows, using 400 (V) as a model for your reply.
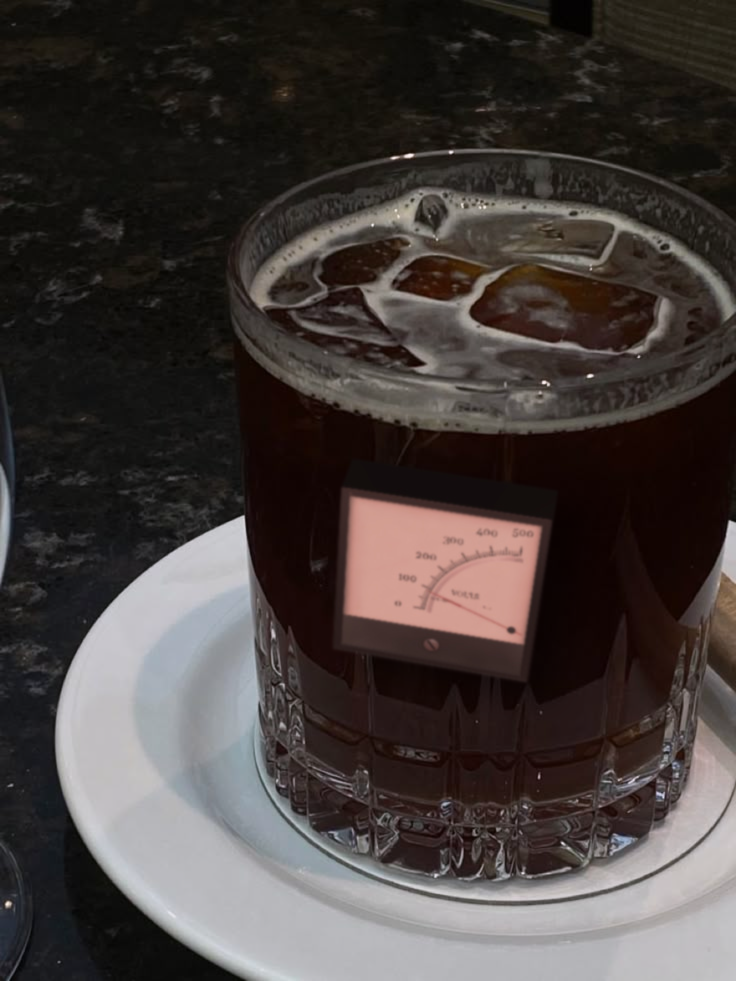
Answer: 100 (V)
